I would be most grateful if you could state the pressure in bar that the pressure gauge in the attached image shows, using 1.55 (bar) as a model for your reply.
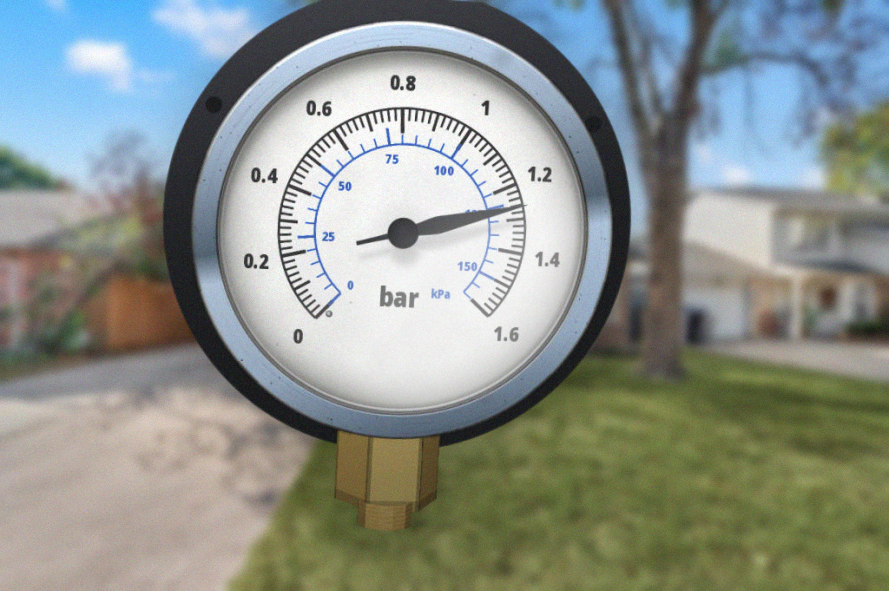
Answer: 1.26 (bar)
